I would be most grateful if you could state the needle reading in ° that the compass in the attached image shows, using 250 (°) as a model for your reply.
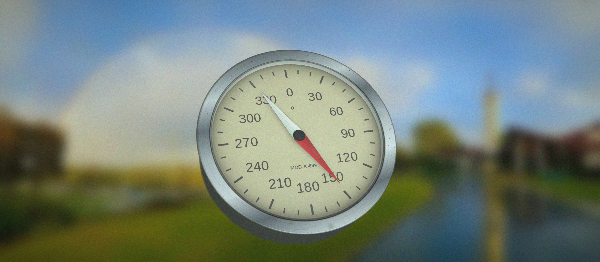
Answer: 150 (°)
